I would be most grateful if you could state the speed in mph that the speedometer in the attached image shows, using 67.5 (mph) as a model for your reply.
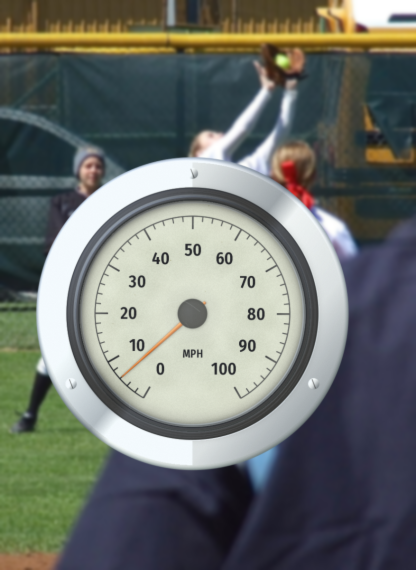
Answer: 6 (mph)
